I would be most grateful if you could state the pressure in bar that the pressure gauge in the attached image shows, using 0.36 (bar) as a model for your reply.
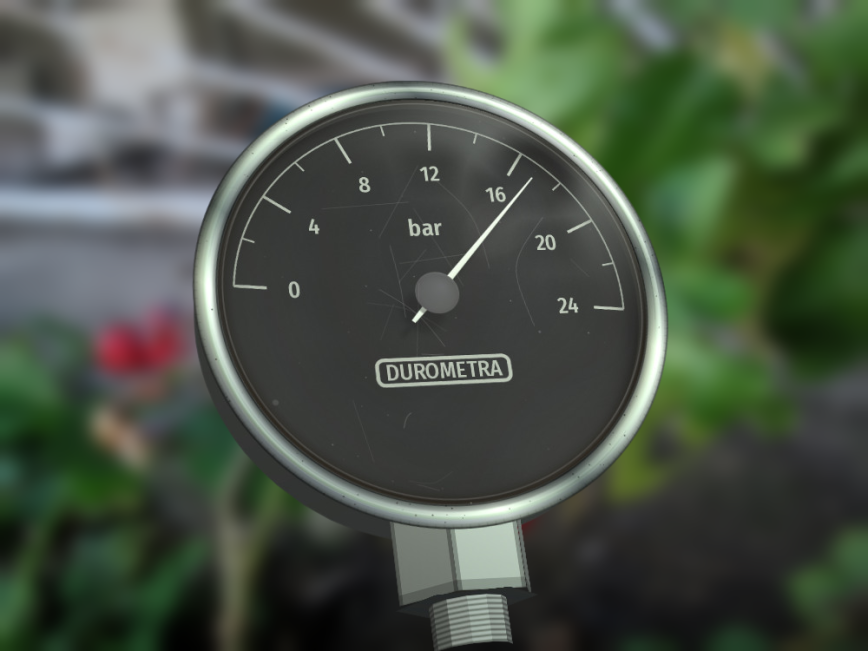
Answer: 17 (bar)
